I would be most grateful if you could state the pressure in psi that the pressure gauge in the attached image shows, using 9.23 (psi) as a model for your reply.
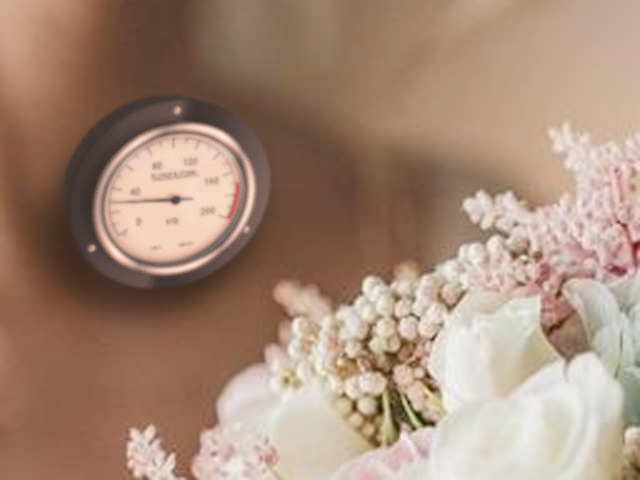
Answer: 30 (psi)
